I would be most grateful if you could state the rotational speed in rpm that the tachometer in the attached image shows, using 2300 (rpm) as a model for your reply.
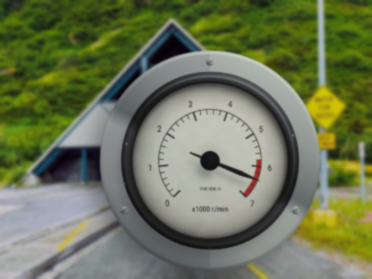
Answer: 6400 (rpm)
